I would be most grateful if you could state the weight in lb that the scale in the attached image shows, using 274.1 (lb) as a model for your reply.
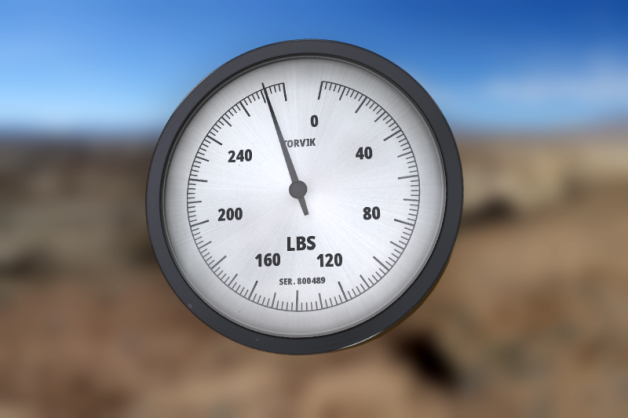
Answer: 272 (lb)
